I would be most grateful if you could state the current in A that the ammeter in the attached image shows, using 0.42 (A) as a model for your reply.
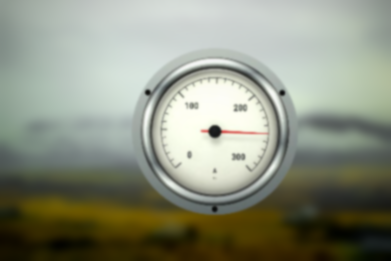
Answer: 250 (A)
